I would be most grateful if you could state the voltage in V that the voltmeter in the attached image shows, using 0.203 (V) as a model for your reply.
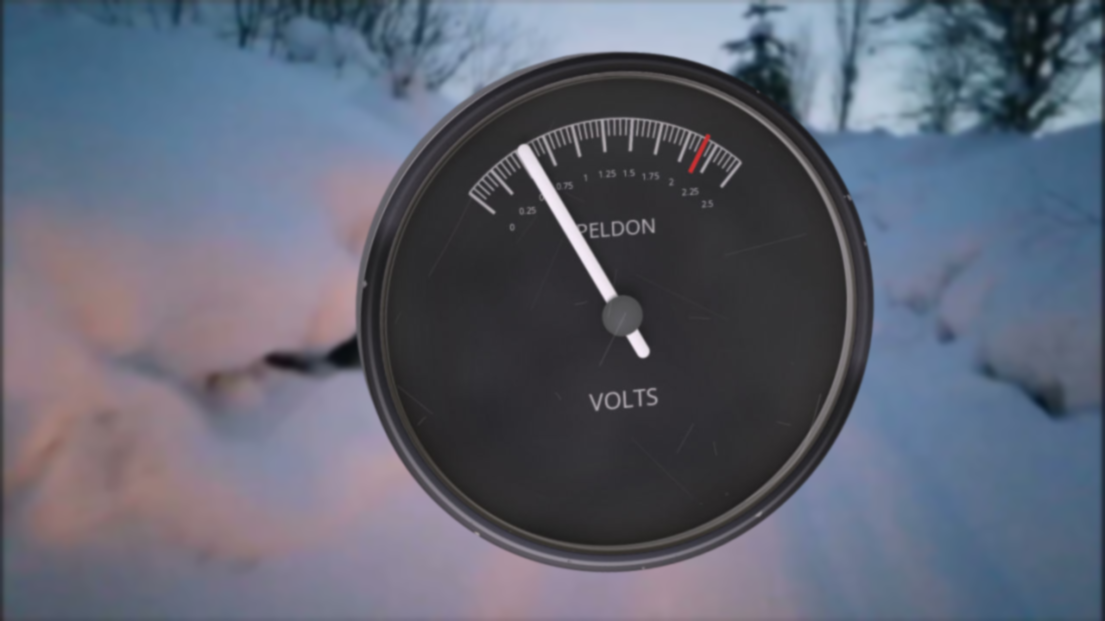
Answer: 0.55 (V)
